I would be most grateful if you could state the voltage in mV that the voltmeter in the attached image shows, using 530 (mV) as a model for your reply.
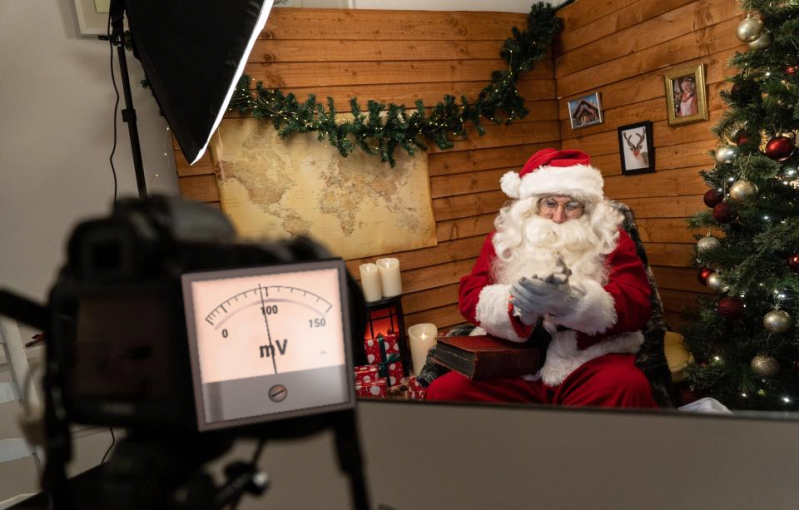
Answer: 95 (mV)
